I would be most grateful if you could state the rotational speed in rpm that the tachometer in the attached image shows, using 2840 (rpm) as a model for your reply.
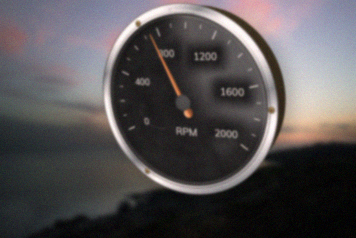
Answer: 750 (rpm)
